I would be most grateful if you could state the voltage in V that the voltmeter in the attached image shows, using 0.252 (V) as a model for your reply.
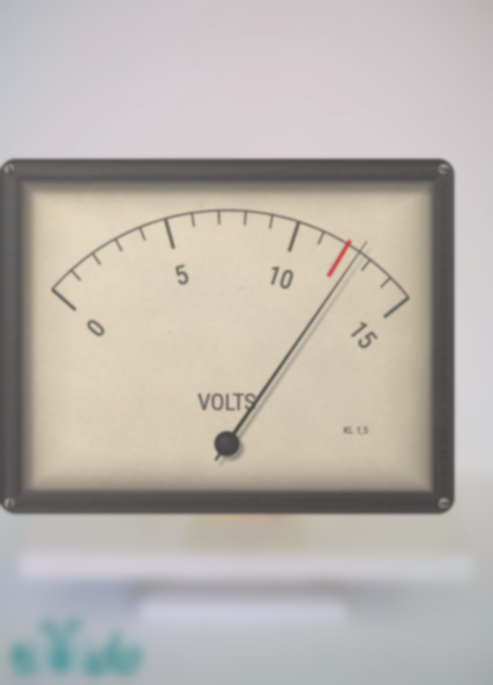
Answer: 12.5 (V)
